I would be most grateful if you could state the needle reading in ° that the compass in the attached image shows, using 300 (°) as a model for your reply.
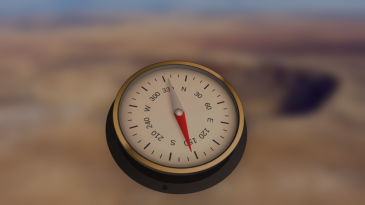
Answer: 155 (°)
